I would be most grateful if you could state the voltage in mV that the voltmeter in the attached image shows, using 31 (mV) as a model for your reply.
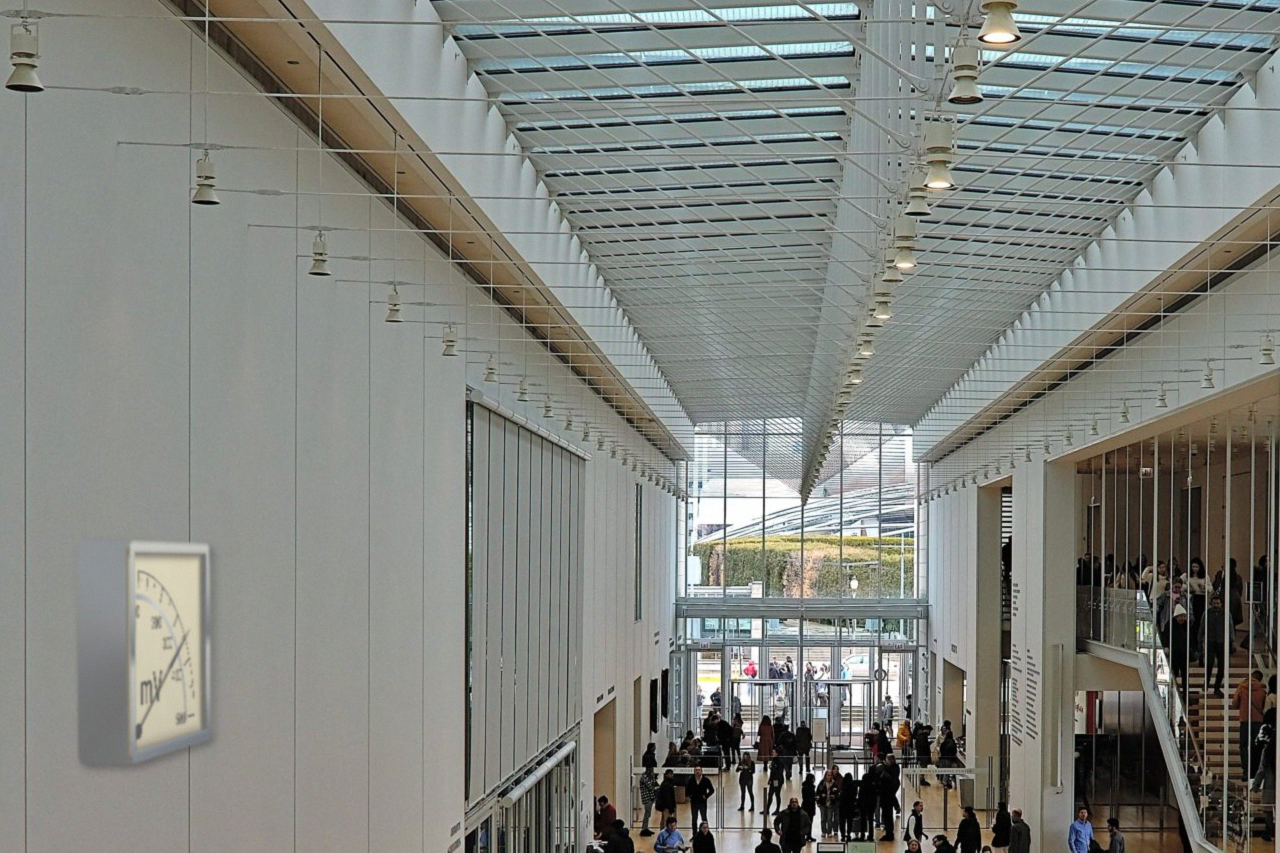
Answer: 350 (mV)
